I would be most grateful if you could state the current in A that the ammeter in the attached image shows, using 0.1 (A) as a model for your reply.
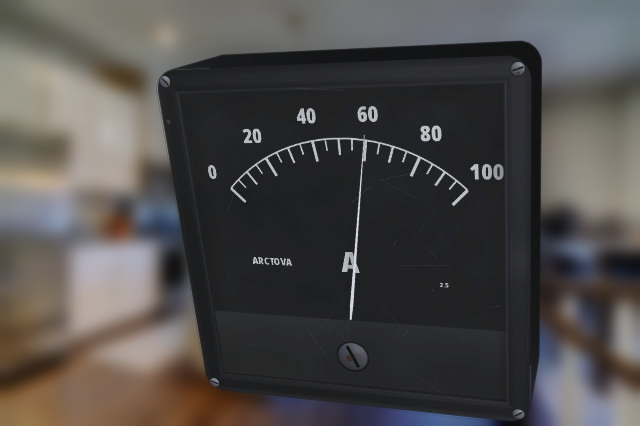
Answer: 60 (A)
